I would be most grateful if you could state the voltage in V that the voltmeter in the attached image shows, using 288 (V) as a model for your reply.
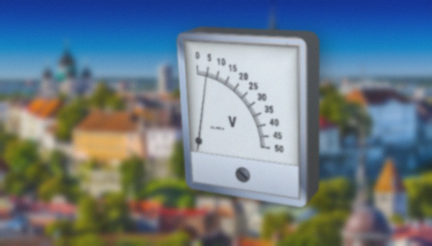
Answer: 5 (V)
